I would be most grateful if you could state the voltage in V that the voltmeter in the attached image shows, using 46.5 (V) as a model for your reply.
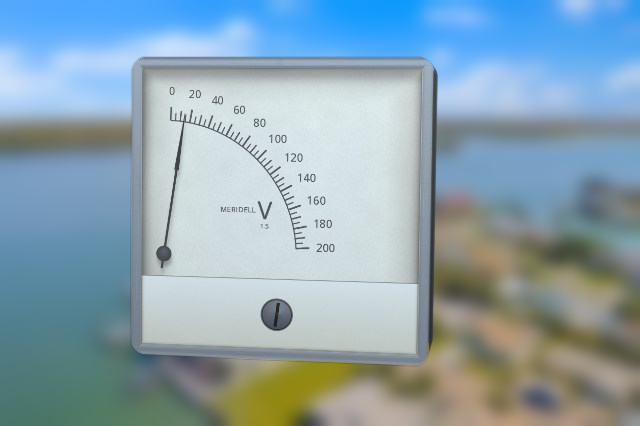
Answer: 15 (V)
